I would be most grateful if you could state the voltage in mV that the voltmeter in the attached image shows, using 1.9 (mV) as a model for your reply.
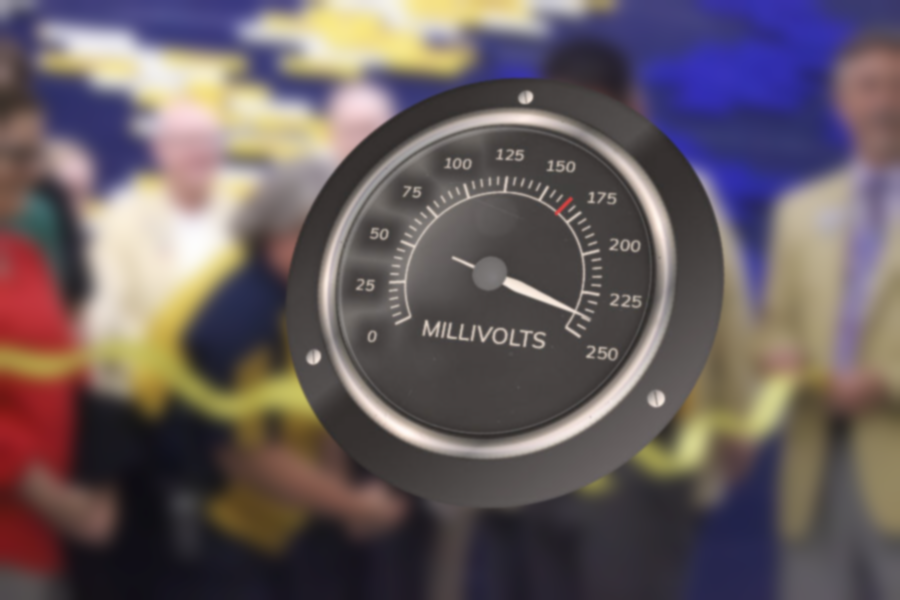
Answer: 240 (mV)
